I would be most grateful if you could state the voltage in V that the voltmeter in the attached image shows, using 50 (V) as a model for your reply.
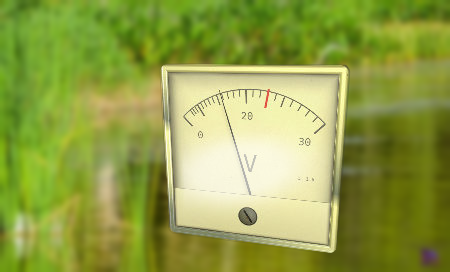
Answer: 16 (V)
